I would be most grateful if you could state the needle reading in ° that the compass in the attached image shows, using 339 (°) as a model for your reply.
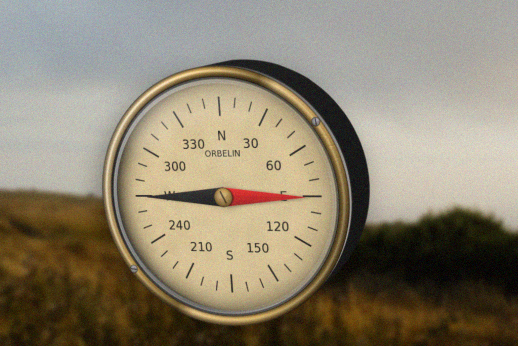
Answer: 90 (°)
